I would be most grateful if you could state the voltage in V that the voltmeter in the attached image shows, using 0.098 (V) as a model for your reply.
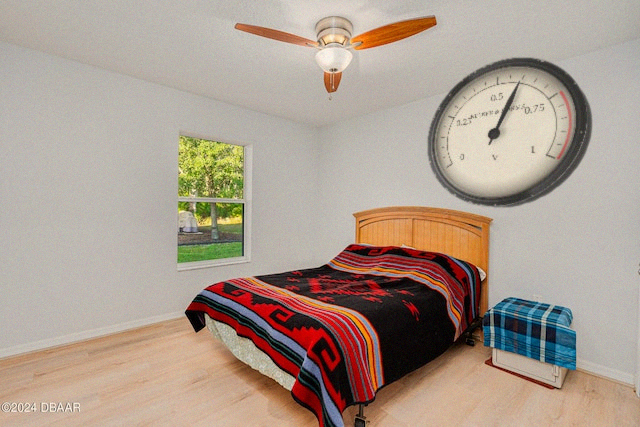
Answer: 0.6 (V)
